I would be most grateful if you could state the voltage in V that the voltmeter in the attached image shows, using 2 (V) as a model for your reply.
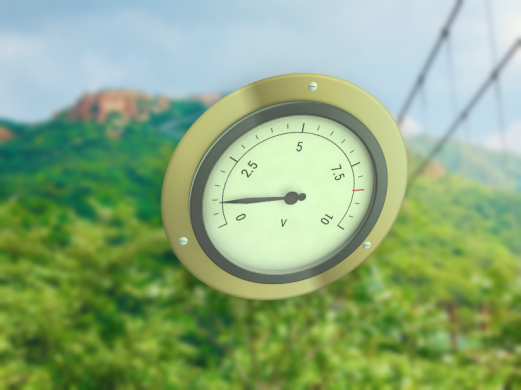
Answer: 1 (V)
